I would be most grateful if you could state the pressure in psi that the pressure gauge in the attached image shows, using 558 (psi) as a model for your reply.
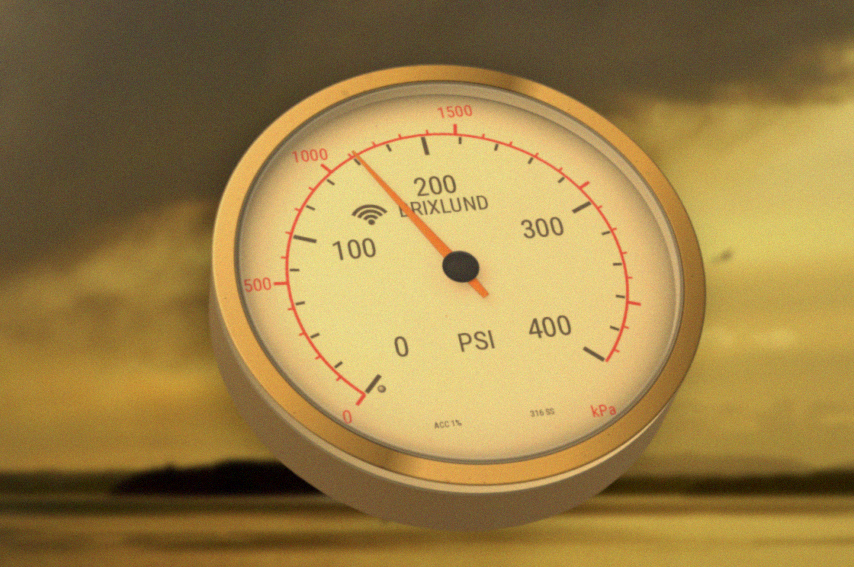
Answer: 160 (psi)
